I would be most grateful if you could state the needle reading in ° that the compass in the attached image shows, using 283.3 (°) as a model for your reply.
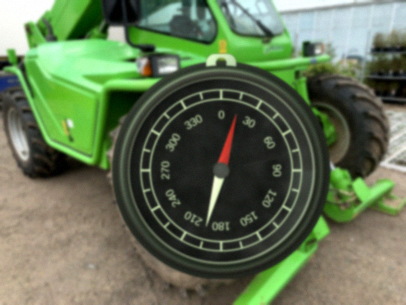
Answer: 15 (°)
